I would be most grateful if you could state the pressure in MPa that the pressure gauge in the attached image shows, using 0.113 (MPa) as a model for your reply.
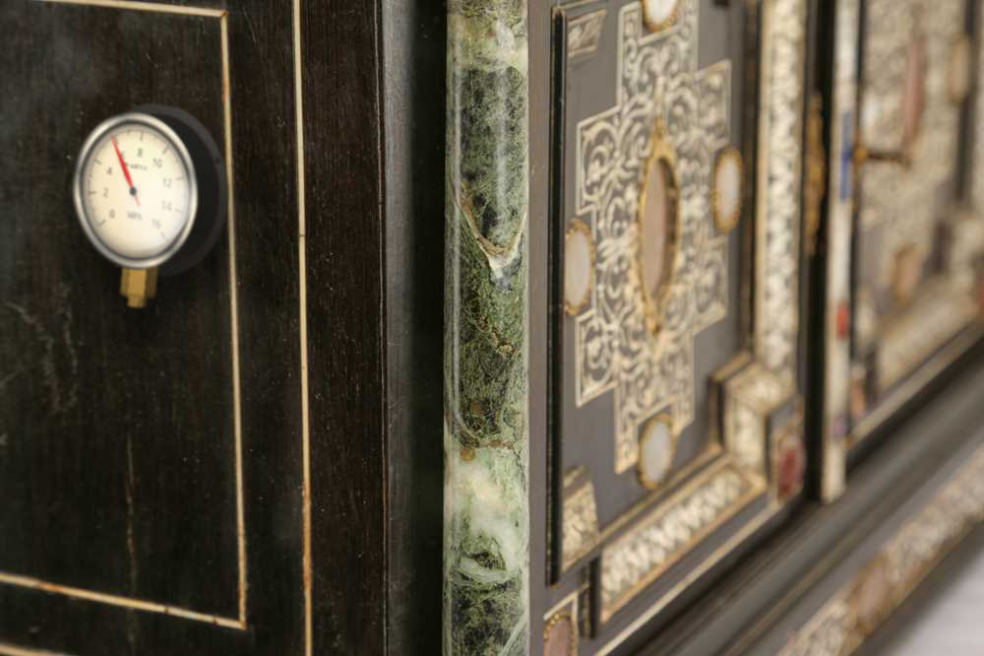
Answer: 6 (MPa)
